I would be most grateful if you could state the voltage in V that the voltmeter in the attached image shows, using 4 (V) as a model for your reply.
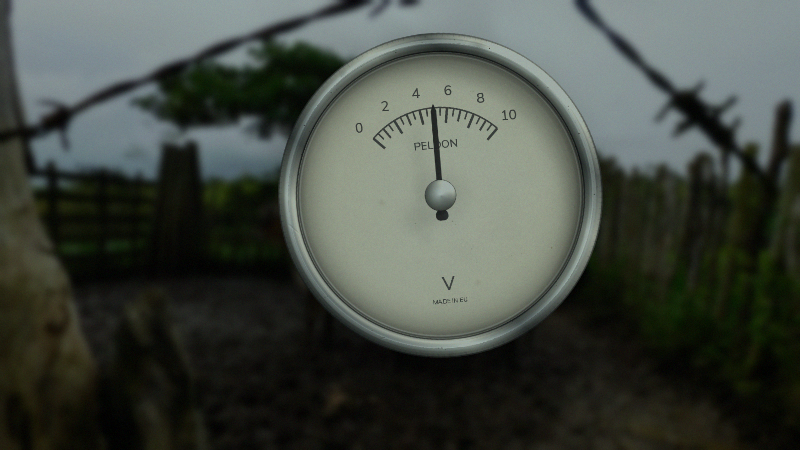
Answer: 5 (V)
